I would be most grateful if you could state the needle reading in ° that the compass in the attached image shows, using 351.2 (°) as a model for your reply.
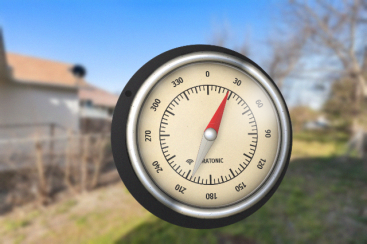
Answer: 25 (°)
